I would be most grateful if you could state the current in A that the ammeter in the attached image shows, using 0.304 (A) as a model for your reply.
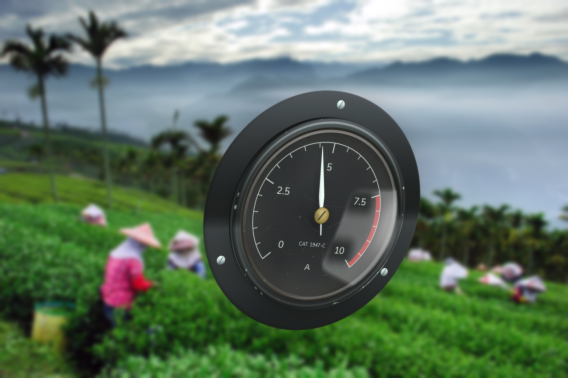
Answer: 4.5 (A)
